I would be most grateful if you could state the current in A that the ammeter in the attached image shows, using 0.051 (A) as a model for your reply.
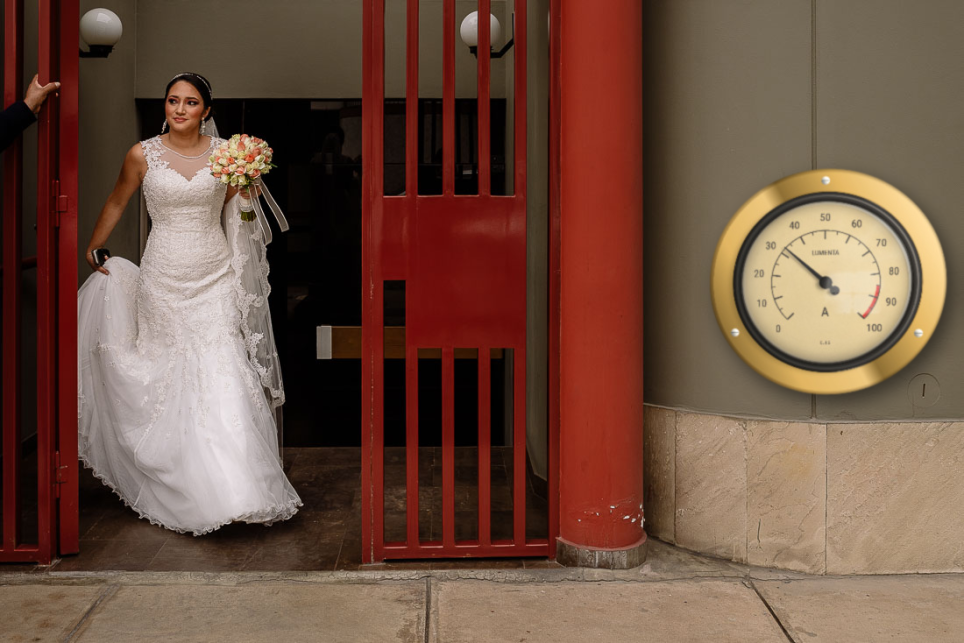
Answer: 32.5 (A)
